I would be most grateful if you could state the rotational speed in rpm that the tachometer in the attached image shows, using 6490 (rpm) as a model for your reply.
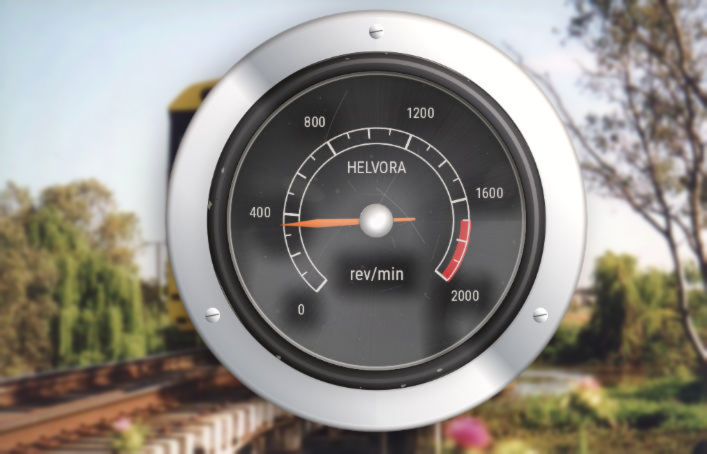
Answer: 350 (rpm)
